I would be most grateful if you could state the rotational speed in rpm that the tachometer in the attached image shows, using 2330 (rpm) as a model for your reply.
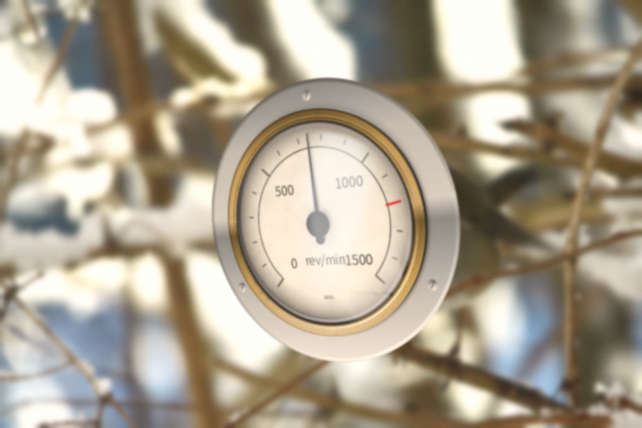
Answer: 750 (rpm)
